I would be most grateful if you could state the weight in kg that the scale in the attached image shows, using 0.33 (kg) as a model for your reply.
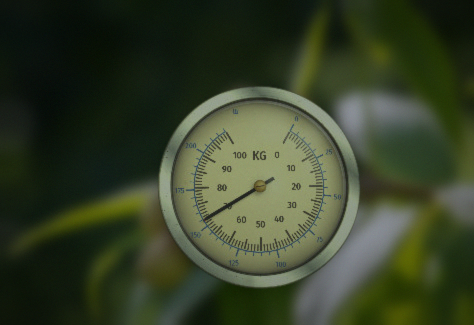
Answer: 70 (kg)
